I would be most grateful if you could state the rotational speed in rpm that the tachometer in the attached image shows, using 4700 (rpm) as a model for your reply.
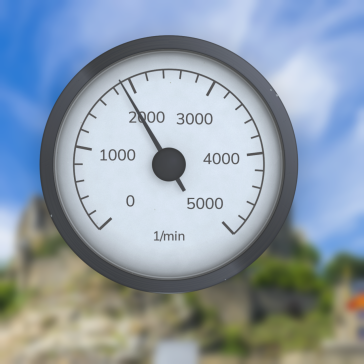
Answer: 1900 (rpm)
